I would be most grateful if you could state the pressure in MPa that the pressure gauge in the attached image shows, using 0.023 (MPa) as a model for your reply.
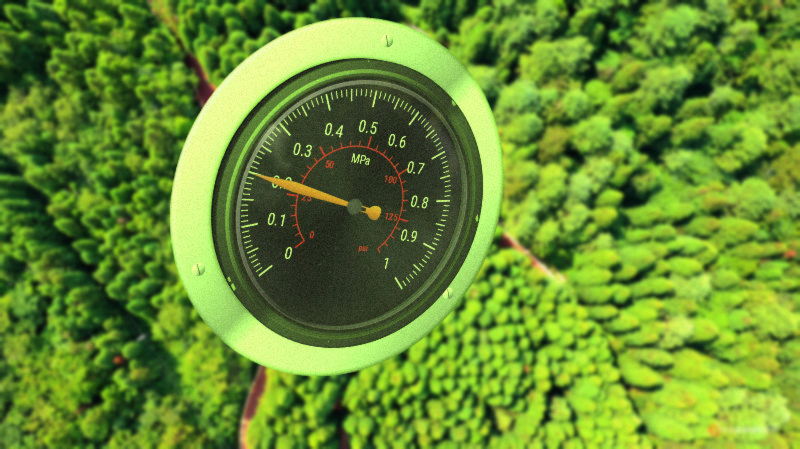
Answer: 0.2 (MPa)
